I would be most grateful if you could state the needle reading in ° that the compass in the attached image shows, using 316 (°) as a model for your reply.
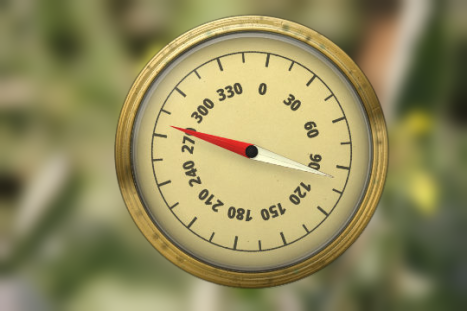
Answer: 277.5 (°)
